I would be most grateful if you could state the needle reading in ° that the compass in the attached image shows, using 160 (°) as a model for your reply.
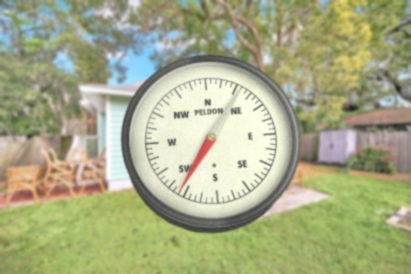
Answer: 215 (°)
